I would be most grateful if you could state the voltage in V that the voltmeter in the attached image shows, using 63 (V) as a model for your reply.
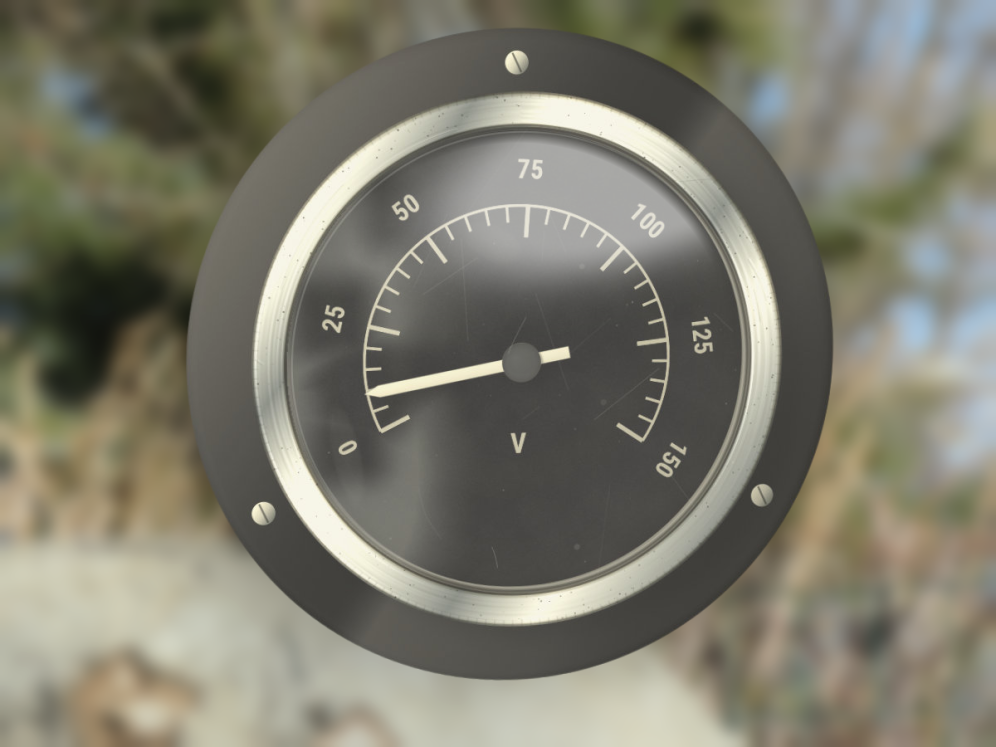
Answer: 10 (V)
